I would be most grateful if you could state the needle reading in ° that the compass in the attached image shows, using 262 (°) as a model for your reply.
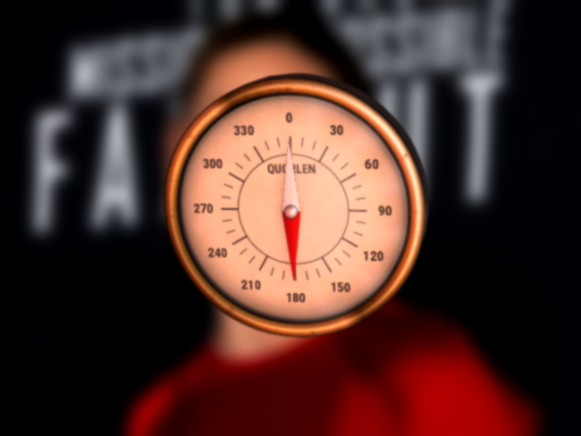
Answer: 180 (°)
